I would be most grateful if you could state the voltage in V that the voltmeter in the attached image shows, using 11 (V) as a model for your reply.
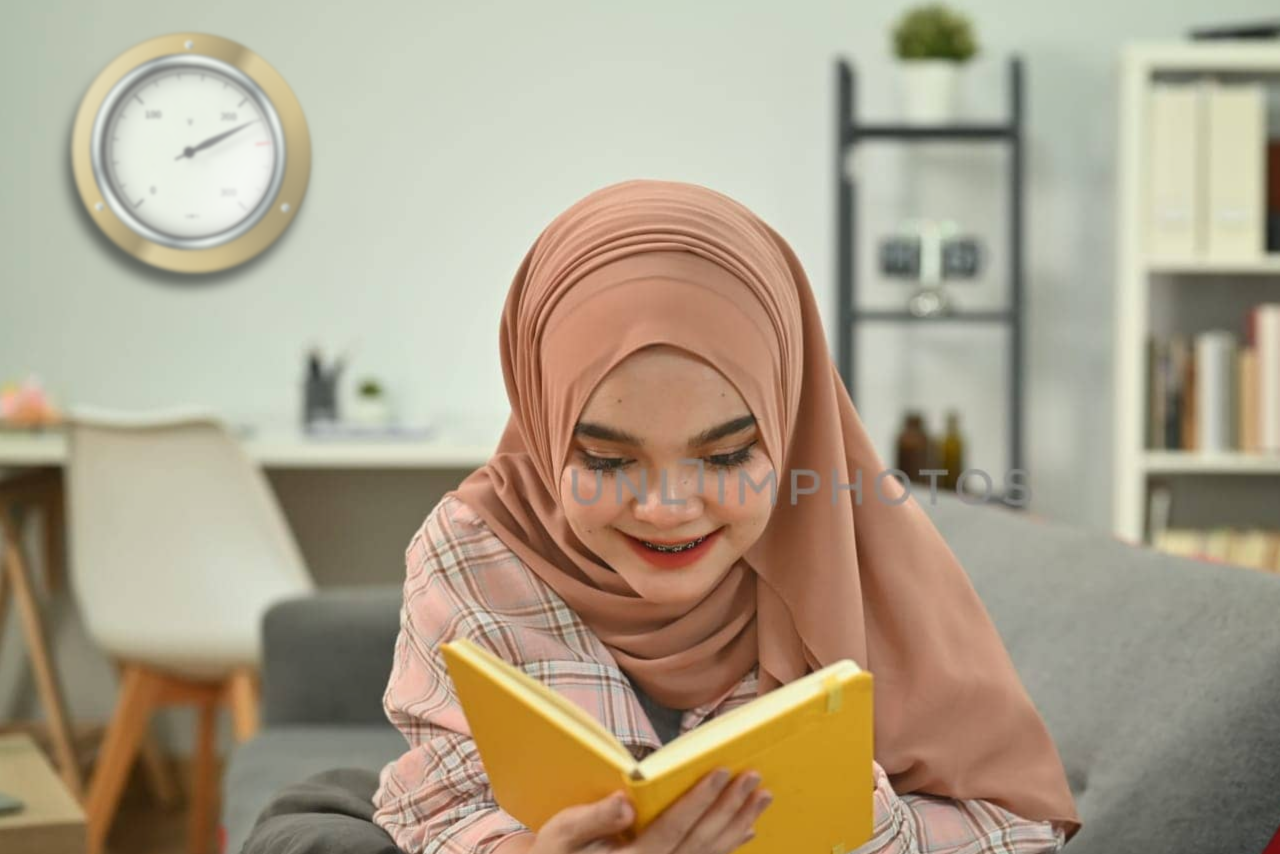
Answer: 220 (V)
